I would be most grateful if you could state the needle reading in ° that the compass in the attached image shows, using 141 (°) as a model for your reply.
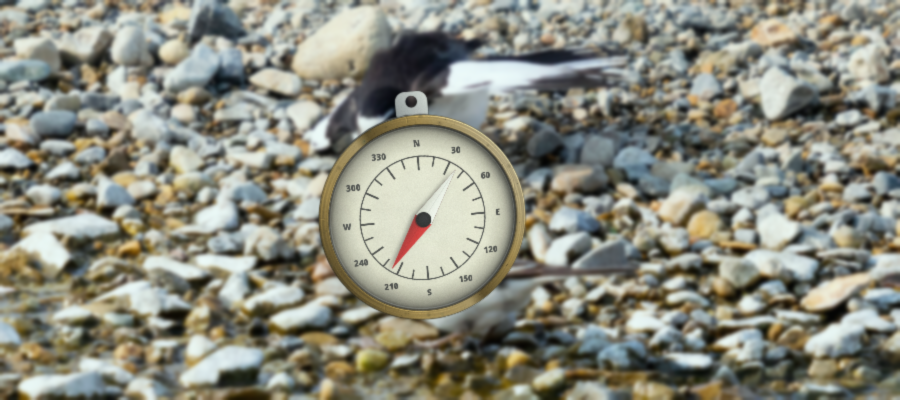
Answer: 217.5 (°)
